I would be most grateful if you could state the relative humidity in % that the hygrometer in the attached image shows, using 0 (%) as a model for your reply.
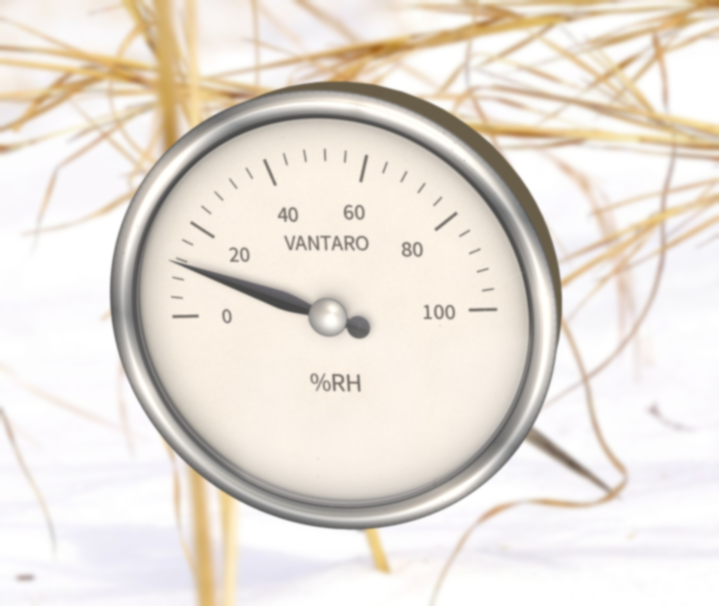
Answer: 12 (%)
